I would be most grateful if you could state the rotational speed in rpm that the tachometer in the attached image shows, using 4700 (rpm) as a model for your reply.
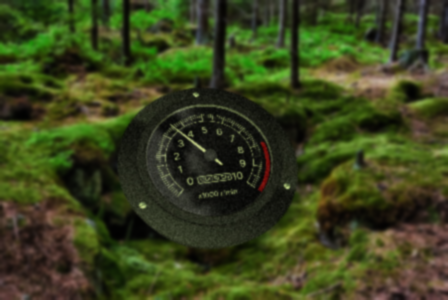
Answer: 3500 (rpm)
